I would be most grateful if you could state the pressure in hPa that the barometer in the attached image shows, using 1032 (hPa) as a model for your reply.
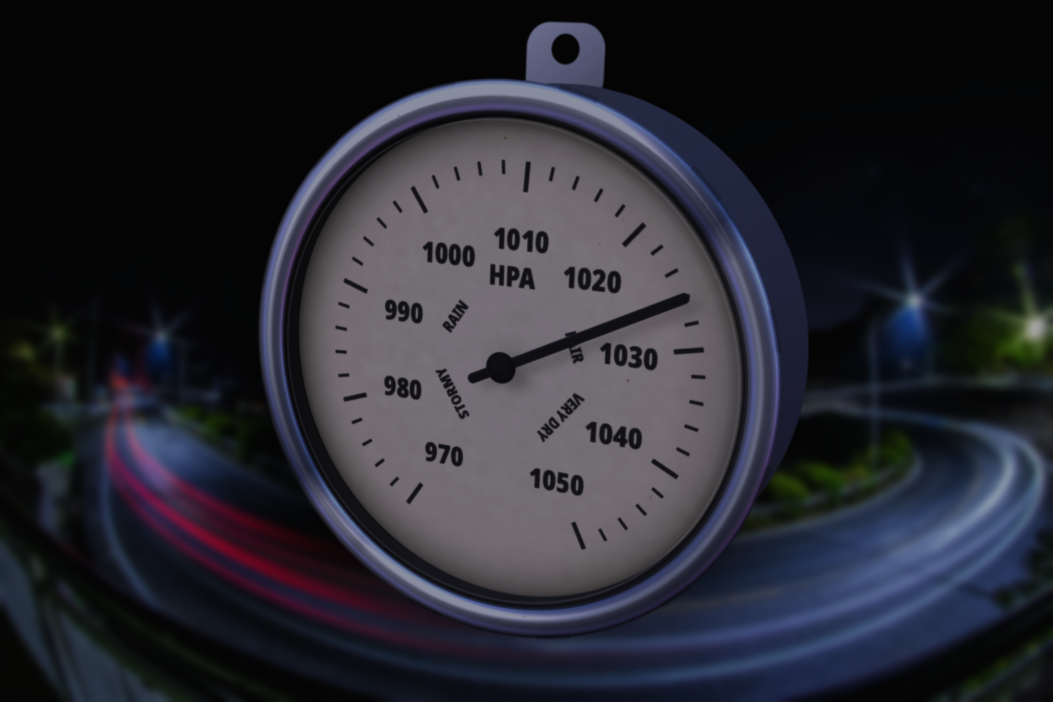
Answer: 1026 (hPa)
